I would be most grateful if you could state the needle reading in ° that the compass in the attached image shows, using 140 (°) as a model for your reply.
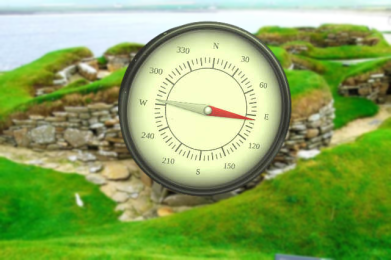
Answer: 95 (°)
